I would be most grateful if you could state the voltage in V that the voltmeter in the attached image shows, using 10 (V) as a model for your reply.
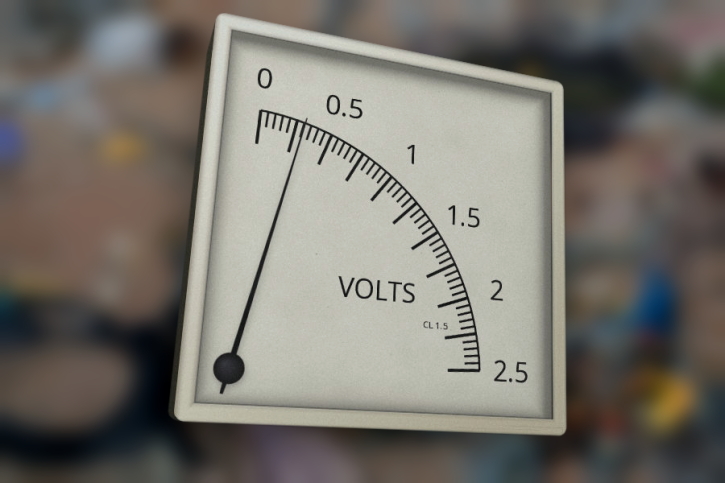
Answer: 0.3 (V)
